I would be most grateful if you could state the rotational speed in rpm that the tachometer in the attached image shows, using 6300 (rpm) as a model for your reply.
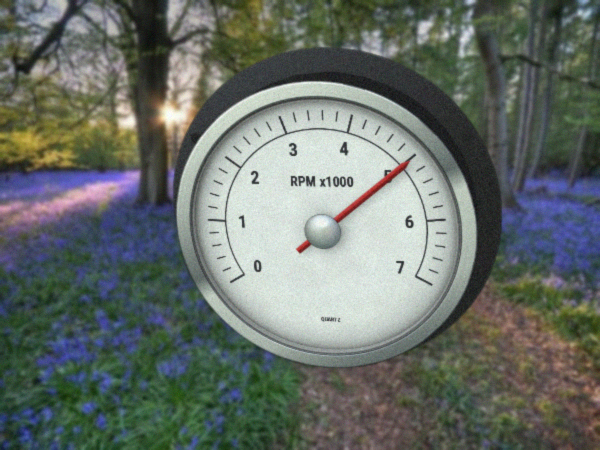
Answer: 5000 (rpm)
